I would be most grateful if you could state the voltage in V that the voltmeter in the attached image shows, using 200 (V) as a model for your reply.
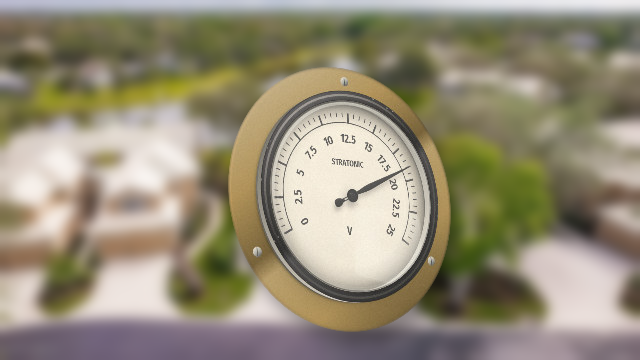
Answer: 19 (V)
